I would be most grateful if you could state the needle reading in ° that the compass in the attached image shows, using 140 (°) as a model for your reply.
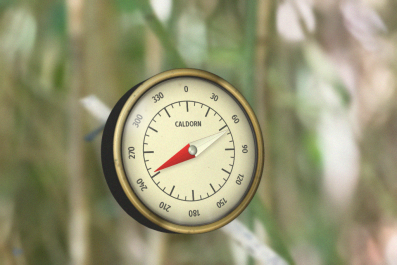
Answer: 245 (°)
